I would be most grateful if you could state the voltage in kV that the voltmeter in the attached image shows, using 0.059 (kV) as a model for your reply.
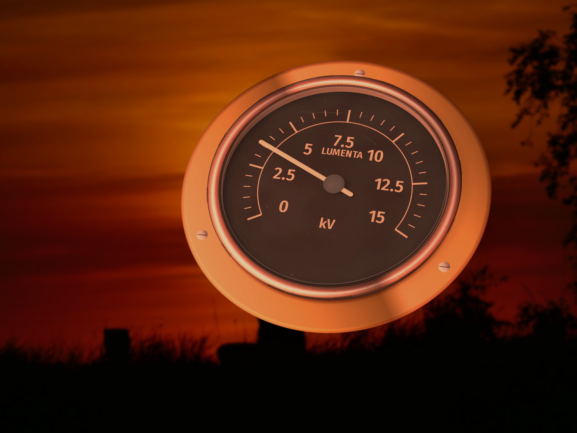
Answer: 3.5 (kV)
